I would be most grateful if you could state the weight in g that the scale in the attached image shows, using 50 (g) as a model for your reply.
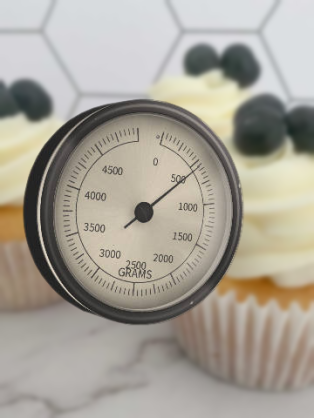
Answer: 550 (g)
